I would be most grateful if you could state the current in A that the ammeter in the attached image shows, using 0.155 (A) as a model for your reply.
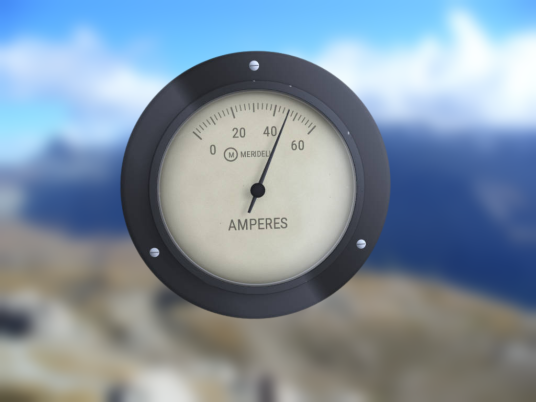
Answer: 46 (A)
